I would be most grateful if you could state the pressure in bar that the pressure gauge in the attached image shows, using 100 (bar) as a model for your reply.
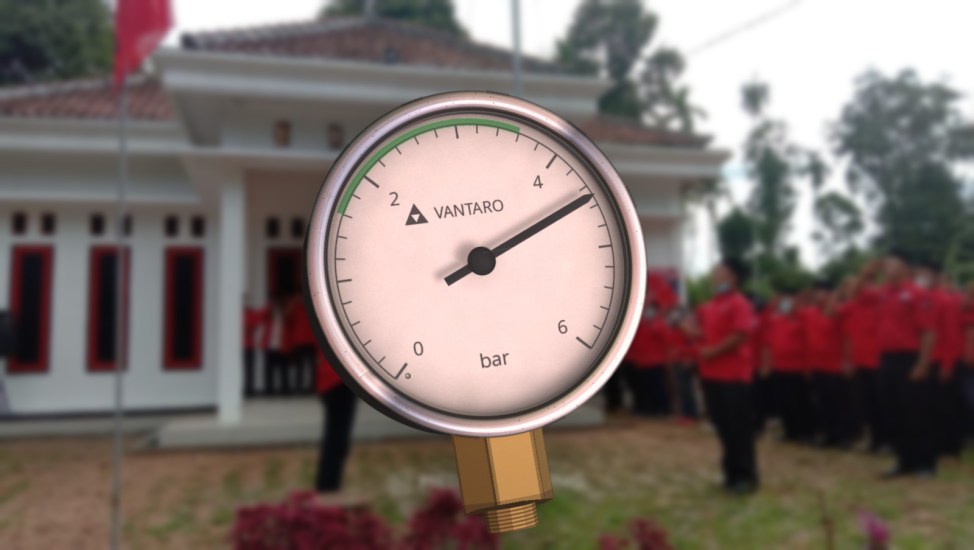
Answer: 4.5 (bar)
